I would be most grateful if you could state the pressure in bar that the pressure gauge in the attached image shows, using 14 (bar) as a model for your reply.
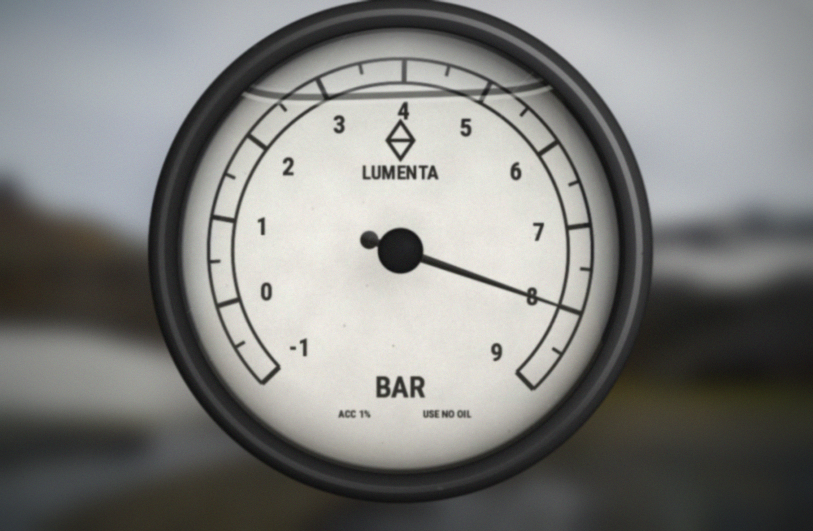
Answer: 8 (bar)
